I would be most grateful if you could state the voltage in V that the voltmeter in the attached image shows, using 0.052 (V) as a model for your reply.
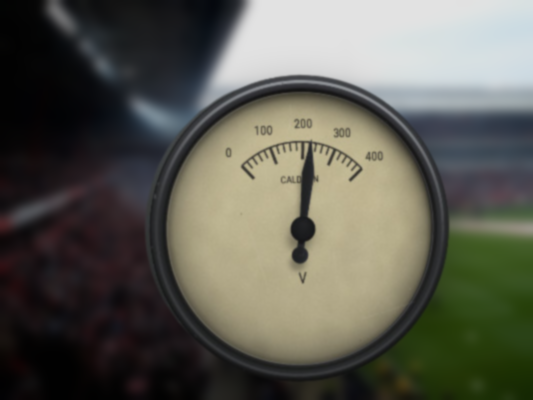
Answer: 220 (V)
